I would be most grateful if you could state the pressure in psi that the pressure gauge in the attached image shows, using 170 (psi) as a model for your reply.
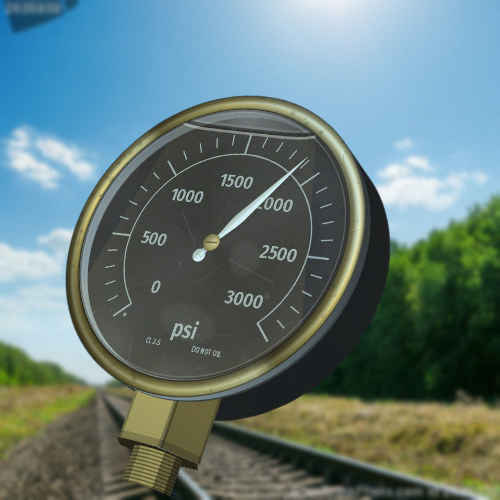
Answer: 1900 (psi)
